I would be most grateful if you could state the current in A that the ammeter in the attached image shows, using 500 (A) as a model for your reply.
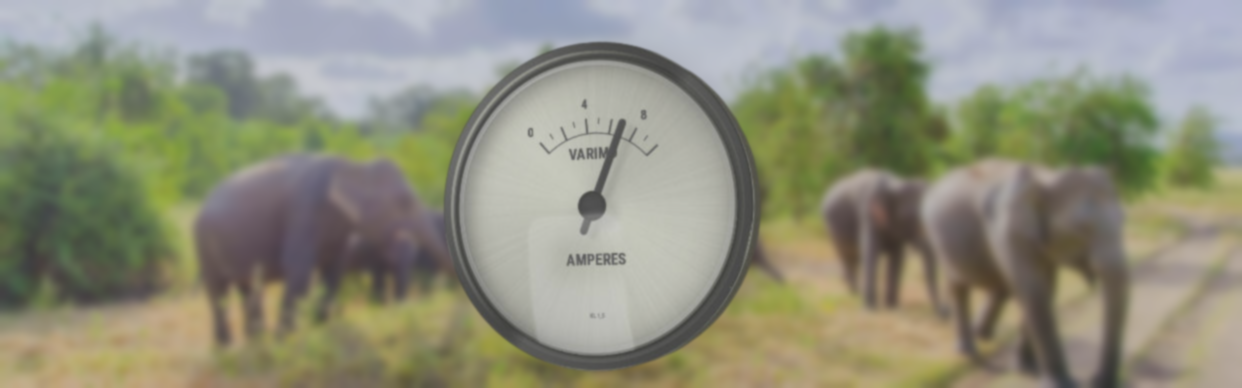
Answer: 7 (A)
